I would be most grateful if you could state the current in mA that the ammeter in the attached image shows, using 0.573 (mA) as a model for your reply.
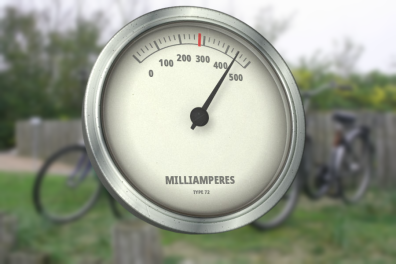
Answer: 440 (mA)
